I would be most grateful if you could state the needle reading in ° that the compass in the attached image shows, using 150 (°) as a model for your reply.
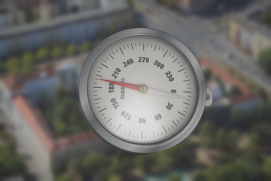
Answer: 190 (°)
